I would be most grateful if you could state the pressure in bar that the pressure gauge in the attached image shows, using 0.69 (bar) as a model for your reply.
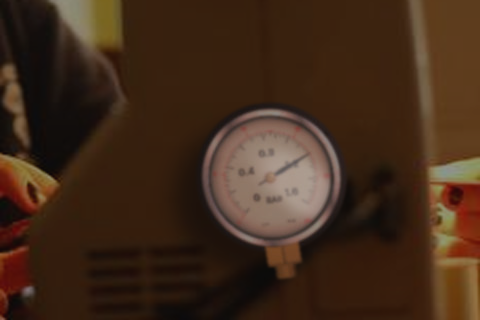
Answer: 1.2 (bar)
